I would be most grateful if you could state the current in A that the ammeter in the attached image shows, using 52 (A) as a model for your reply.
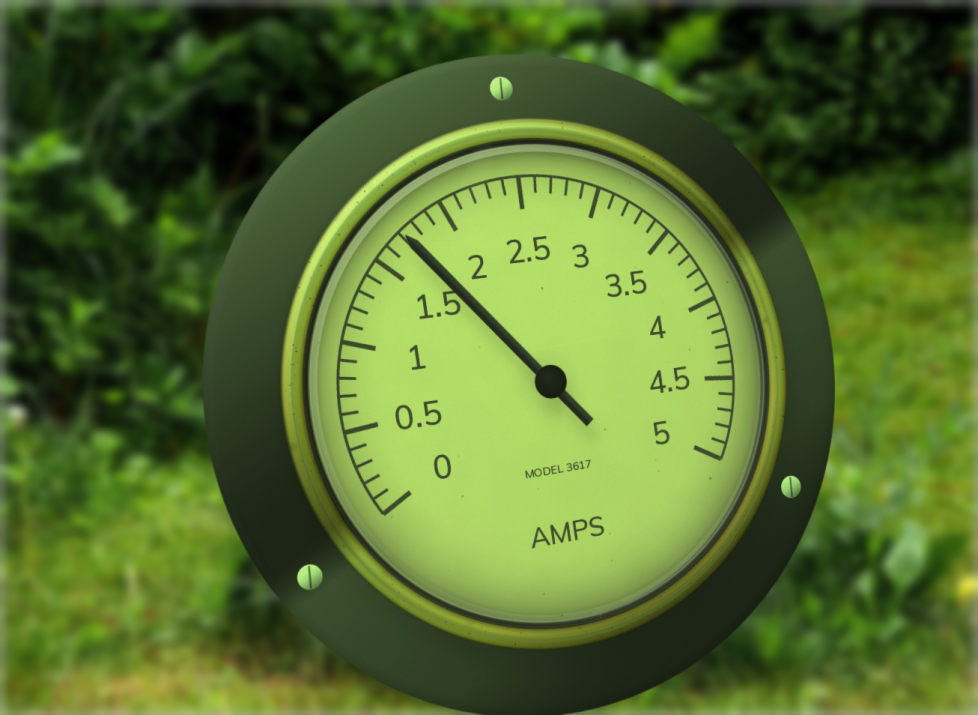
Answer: 1.7 (A)
